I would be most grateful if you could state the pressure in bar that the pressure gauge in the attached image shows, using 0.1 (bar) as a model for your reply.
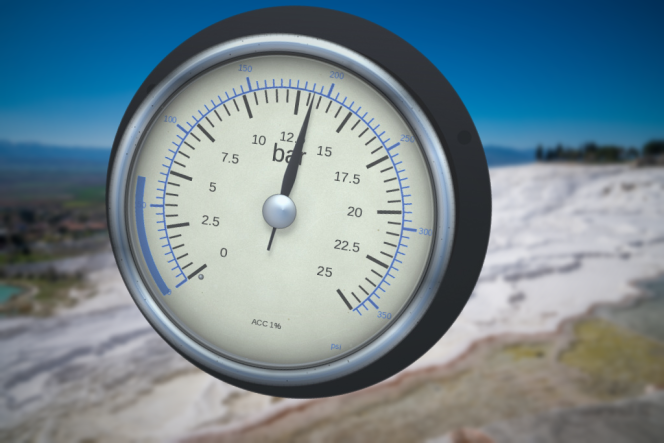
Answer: 13.25 (bar)
